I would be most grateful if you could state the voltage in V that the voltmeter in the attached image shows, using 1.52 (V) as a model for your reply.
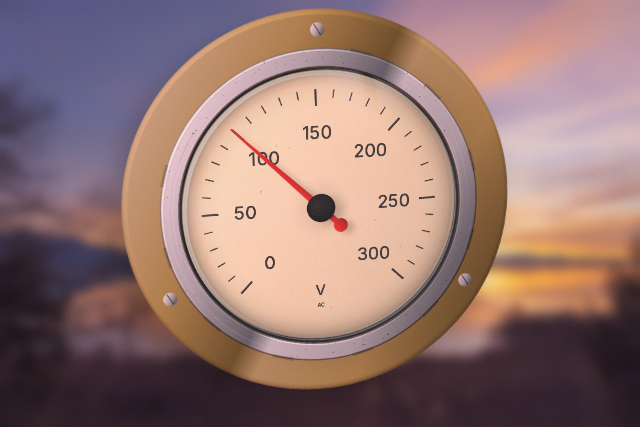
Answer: 100 (V)
